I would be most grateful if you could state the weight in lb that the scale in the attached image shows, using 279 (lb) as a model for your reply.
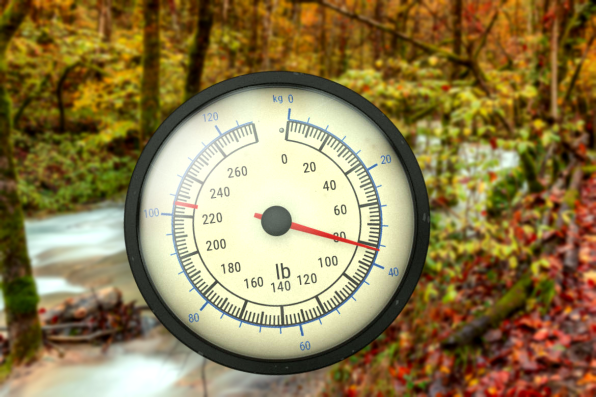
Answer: 82 (lb)
